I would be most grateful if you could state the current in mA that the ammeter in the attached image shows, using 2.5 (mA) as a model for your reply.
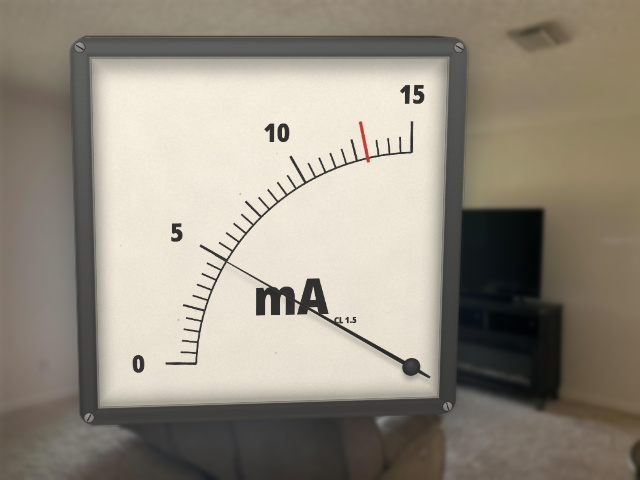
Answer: 5 (mA)
